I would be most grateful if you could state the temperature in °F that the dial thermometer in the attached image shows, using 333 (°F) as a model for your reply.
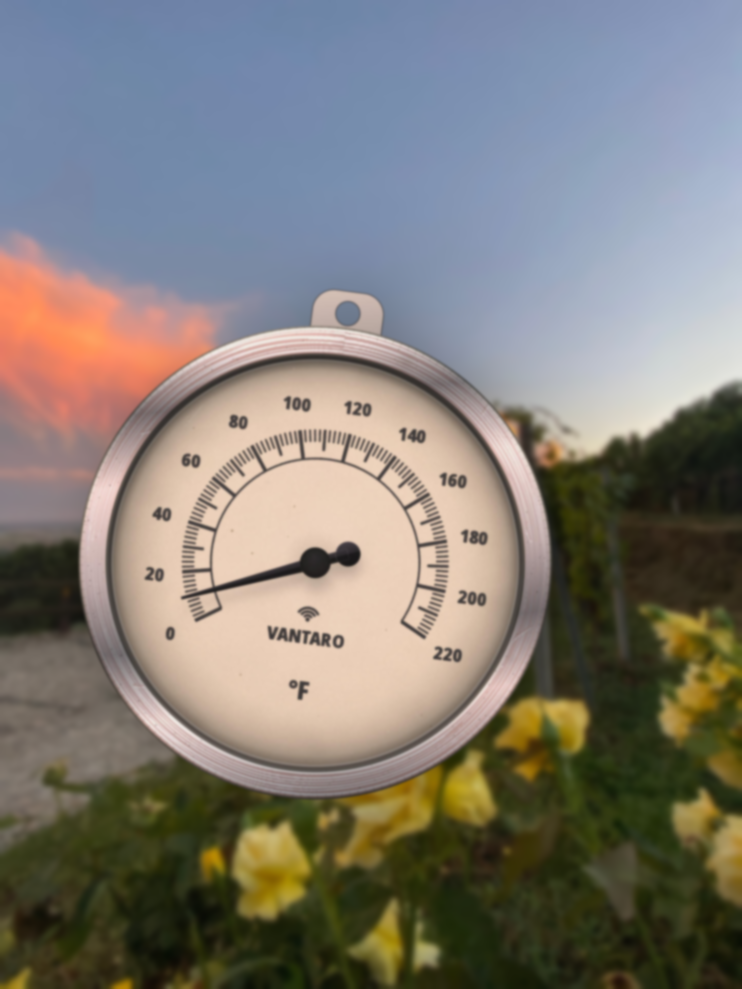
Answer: 10 (°F)
